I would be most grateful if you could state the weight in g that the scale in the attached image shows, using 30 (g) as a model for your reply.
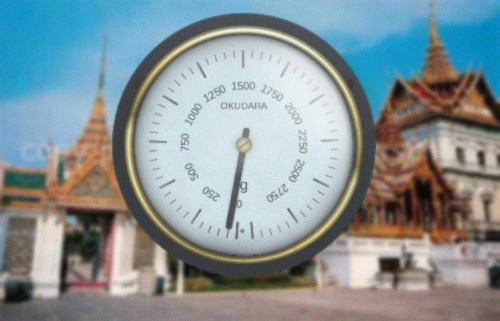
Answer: 50 (g)
